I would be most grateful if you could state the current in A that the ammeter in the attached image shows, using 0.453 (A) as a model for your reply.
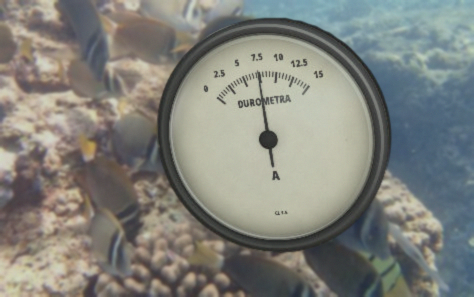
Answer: 7.5 (A)
